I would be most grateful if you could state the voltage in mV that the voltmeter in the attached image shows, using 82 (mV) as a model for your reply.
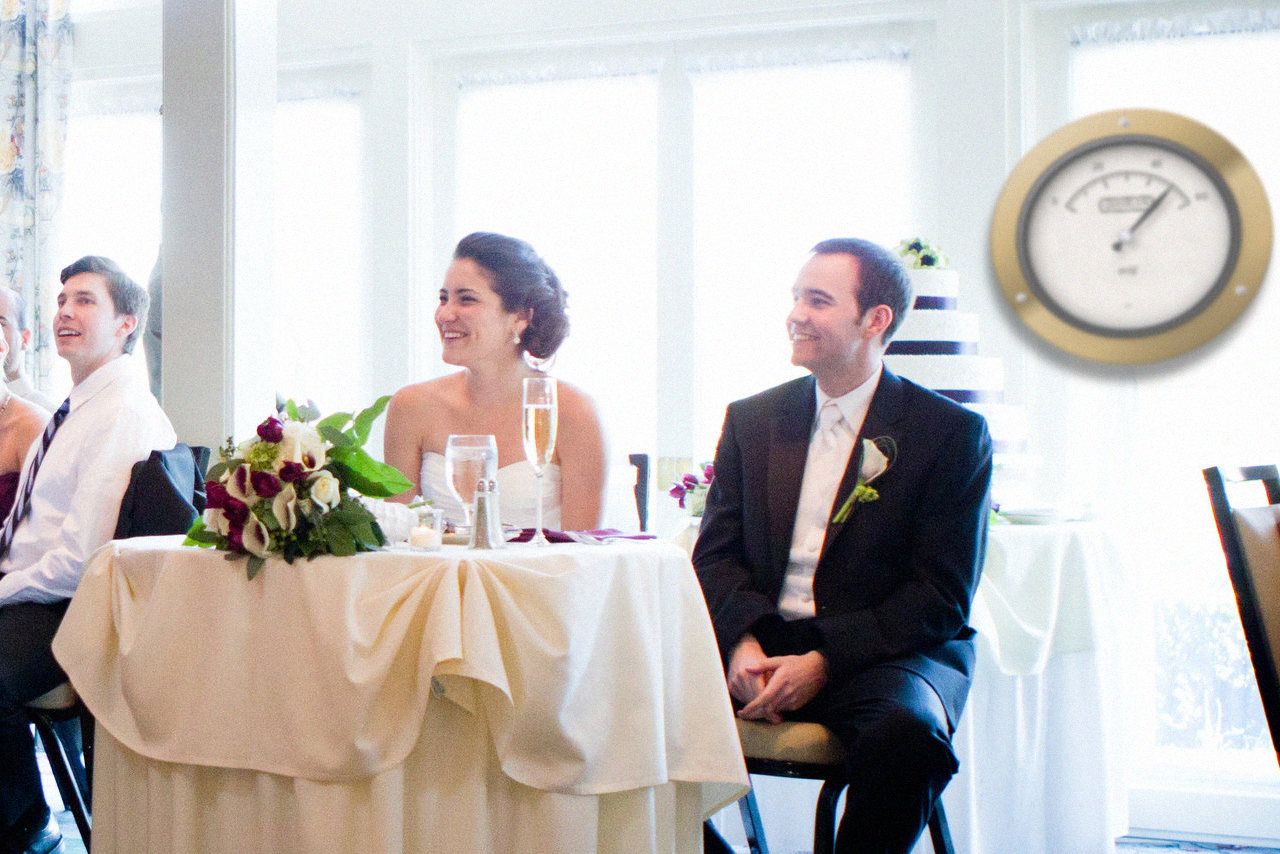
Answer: 50 (mV)
